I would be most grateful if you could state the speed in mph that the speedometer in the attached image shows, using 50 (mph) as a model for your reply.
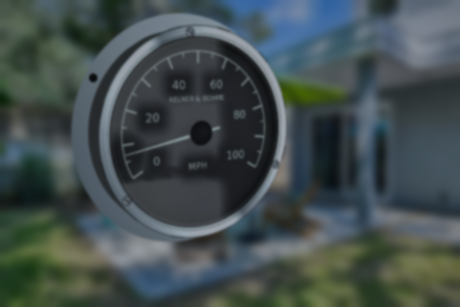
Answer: 7.5 (mph)
